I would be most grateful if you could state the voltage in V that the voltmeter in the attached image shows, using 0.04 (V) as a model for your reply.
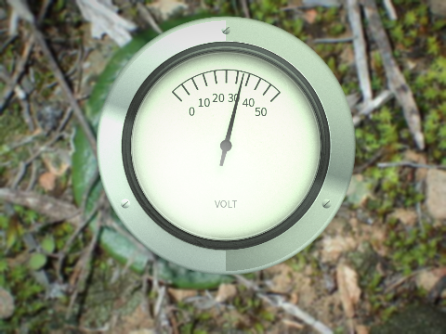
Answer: 32.5 (V)
